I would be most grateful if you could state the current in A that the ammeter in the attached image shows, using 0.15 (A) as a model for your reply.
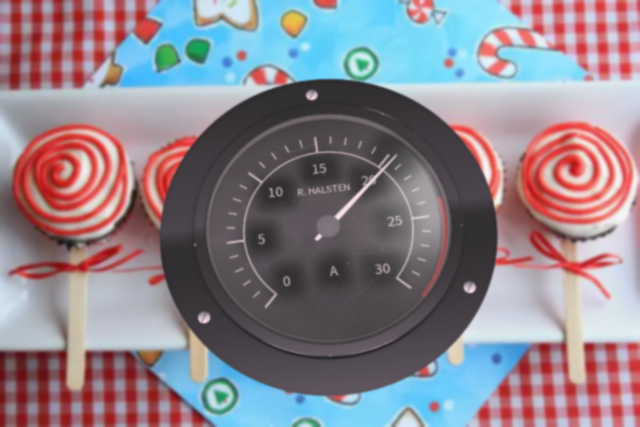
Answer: 20.5 (A)
